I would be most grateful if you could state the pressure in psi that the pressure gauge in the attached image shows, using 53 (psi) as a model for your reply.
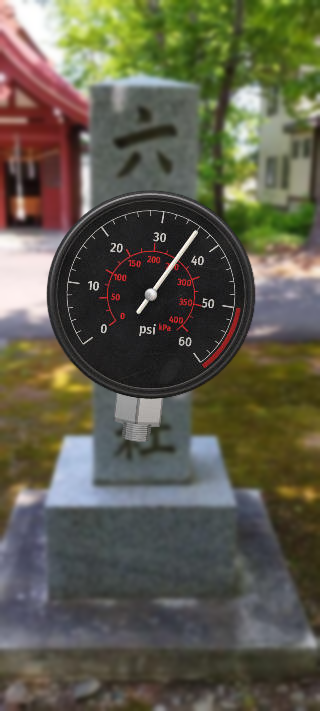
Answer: 36 (psi)
